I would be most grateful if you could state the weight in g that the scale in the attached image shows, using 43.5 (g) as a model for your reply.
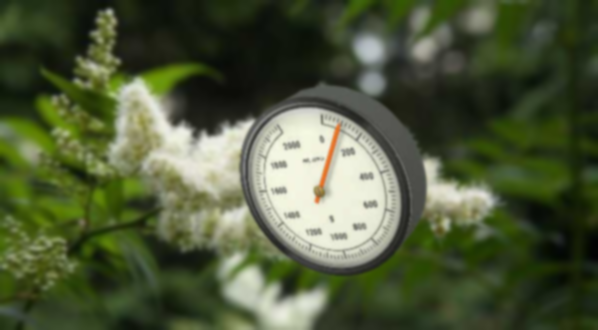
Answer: 100 (g)
